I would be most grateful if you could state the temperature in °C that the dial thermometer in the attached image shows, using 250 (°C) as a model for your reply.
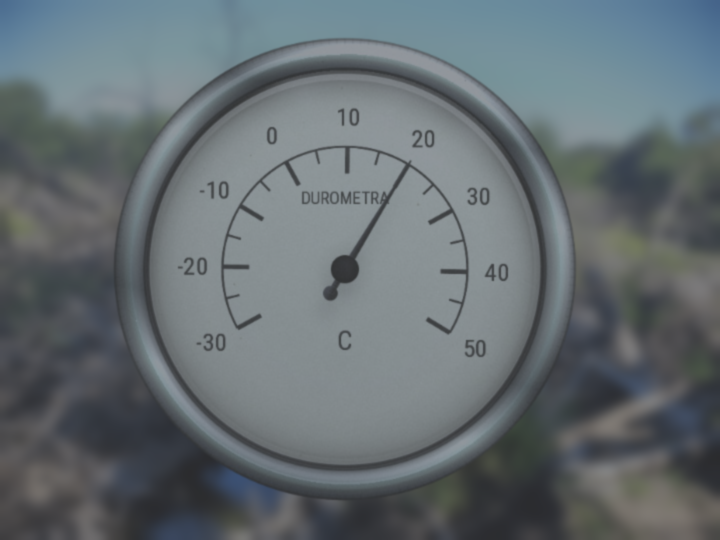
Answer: 20 (°C)
